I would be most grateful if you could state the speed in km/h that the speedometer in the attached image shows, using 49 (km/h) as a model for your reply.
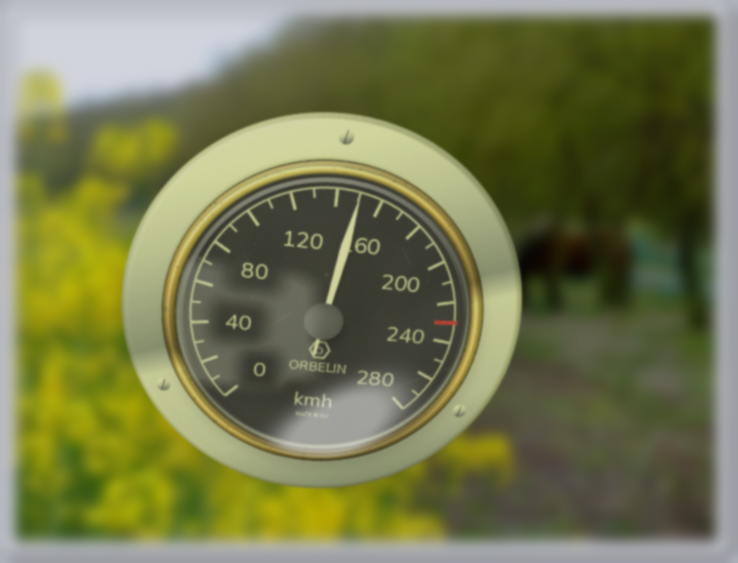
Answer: 150 (km/h)
